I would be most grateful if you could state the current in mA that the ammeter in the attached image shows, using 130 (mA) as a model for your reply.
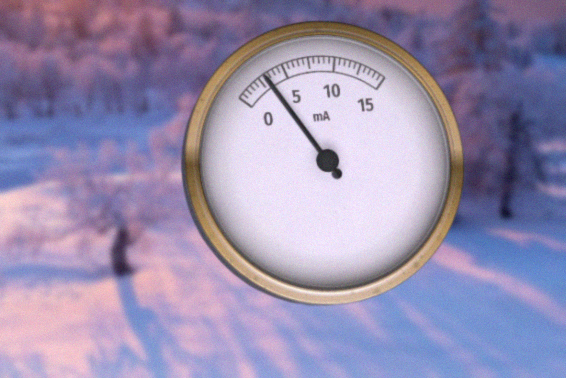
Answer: 3 (mA)
